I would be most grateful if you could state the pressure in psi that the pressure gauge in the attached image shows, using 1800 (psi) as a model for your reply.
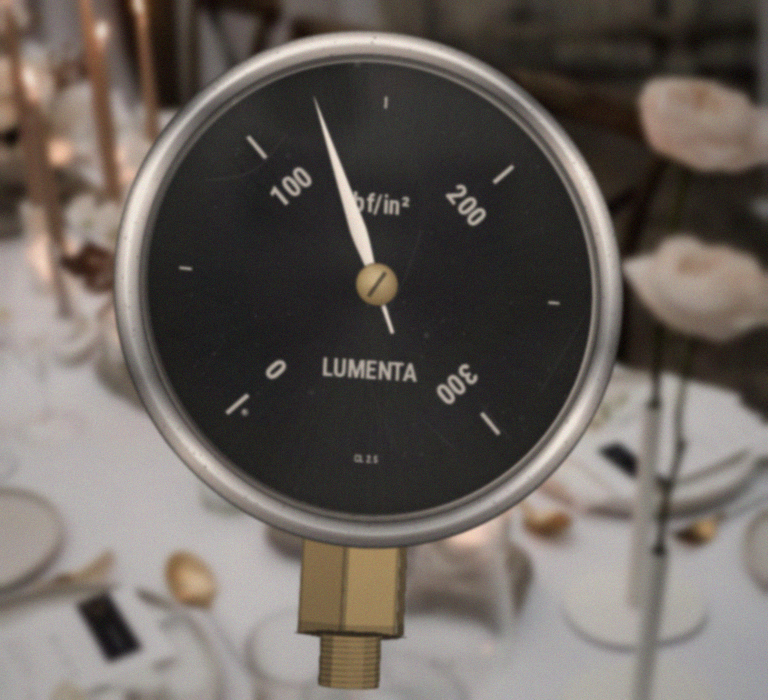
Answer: 125 (psi)
